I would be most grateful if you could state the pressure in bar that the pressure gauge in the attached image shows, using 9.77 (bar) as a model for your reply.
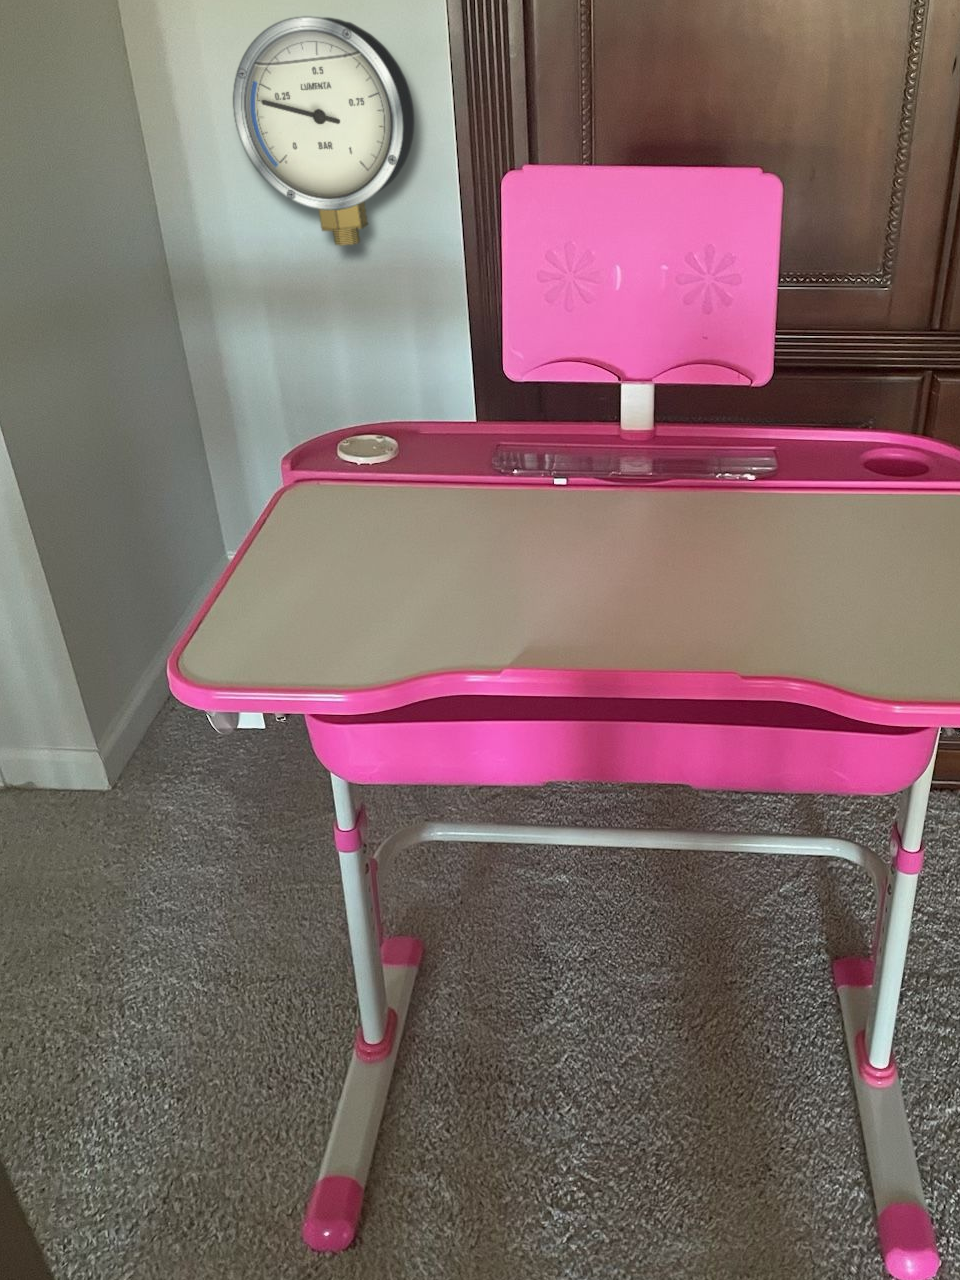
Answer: 0.2 (bar)
